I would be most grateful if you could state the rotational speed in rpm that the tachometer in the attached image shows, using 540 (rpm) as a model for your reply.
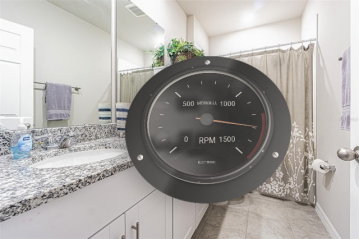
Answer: 1300 (rpm)
